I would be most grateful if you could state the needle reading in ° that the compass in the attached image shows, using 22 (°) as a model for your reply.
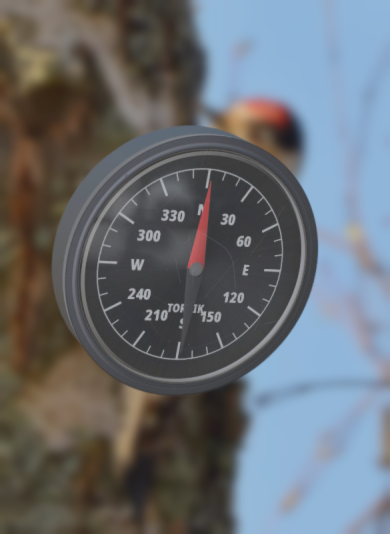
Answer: 0 (°)
